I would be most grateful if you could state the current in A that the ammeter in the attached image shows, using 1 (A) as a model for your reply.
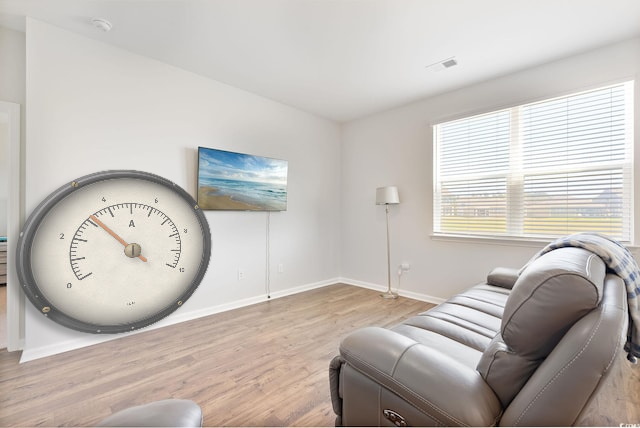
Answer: 3.2 (A)
